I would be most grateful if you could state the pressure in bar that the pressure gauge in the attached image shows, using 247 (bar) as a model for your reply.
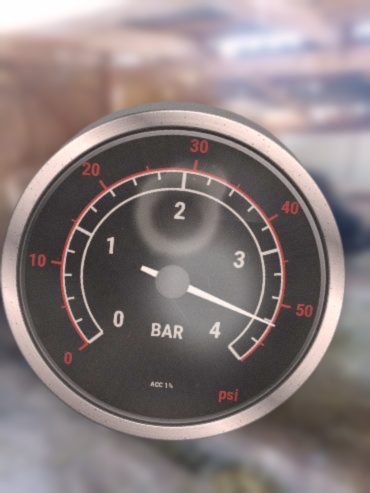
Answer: 3.6 (bar)
